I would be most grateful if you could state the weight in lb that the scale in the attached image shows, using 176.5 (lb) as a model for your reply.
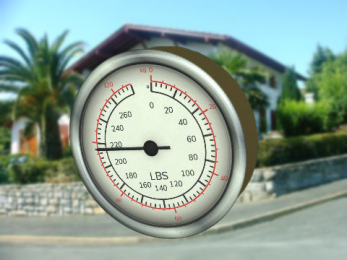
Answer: 216 (lb)
